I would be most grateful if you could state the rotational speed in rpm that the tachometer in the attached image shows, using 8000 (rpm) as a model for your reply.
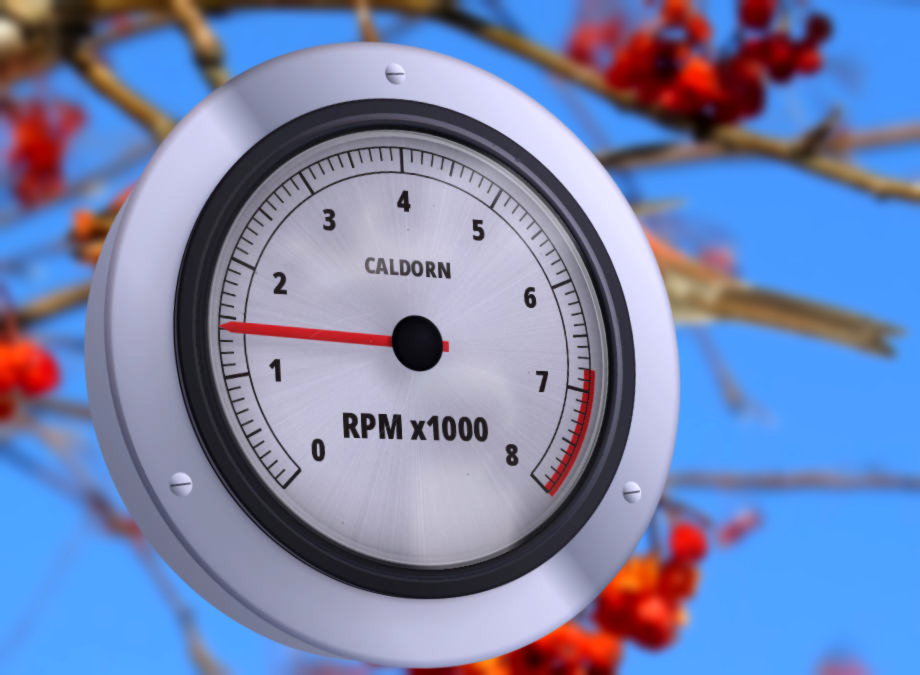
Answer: 1400 (rpm)
